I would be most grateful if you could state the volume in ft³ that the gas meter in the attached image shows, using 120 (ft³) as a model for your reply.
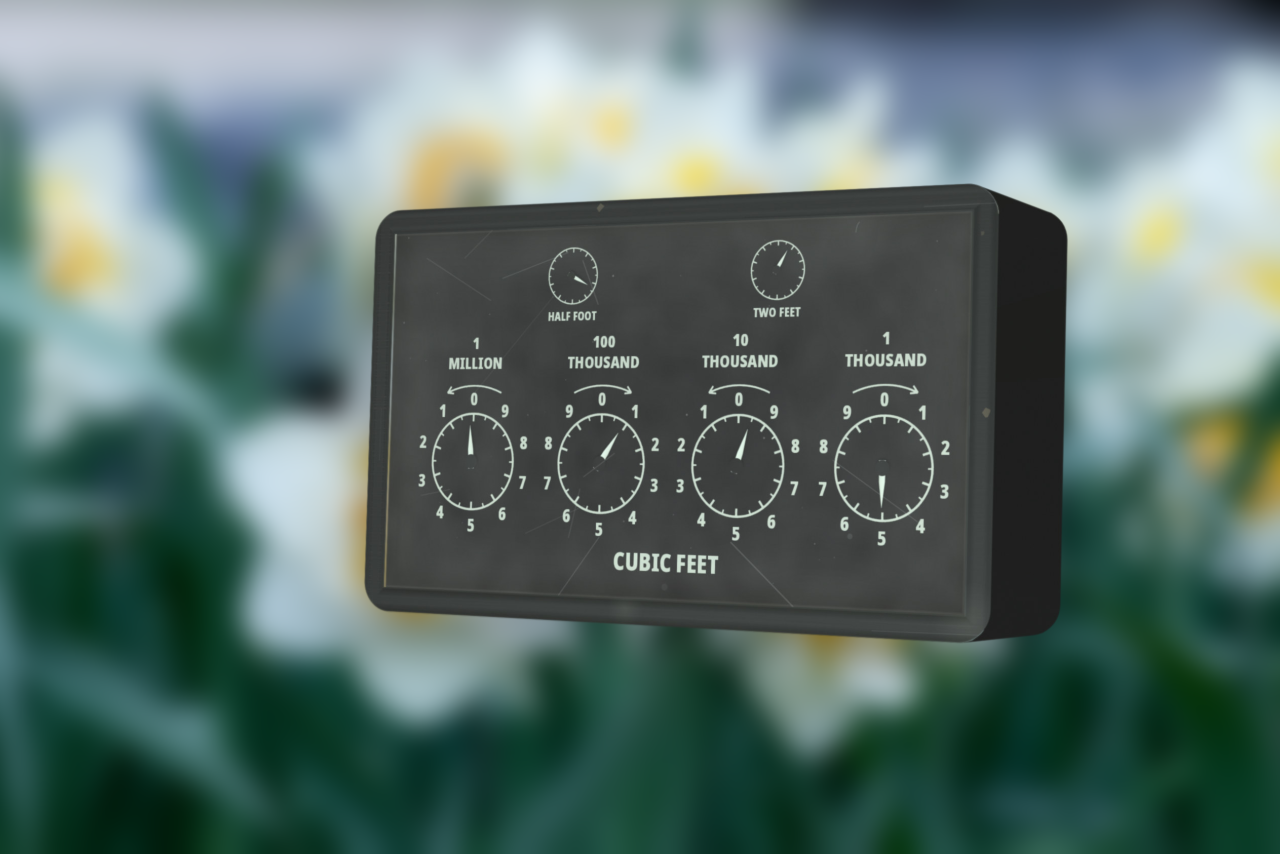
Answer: 9500 (ft³)
